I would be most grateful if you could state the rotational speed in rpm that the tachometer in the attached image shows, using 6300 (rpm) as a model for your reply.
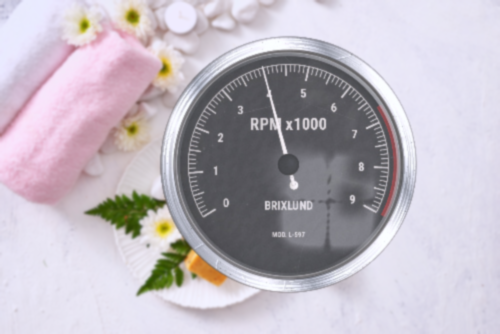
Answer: 4000 (rpm)
